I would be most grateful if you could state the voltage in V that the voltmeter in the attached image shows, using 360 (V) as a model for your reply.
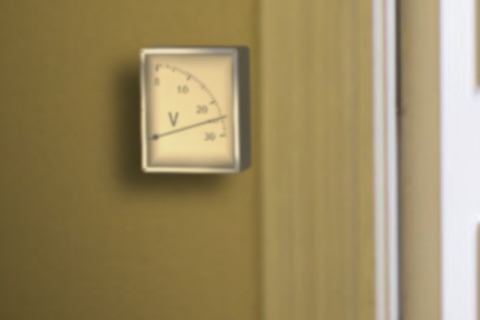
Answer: 25 (V)
